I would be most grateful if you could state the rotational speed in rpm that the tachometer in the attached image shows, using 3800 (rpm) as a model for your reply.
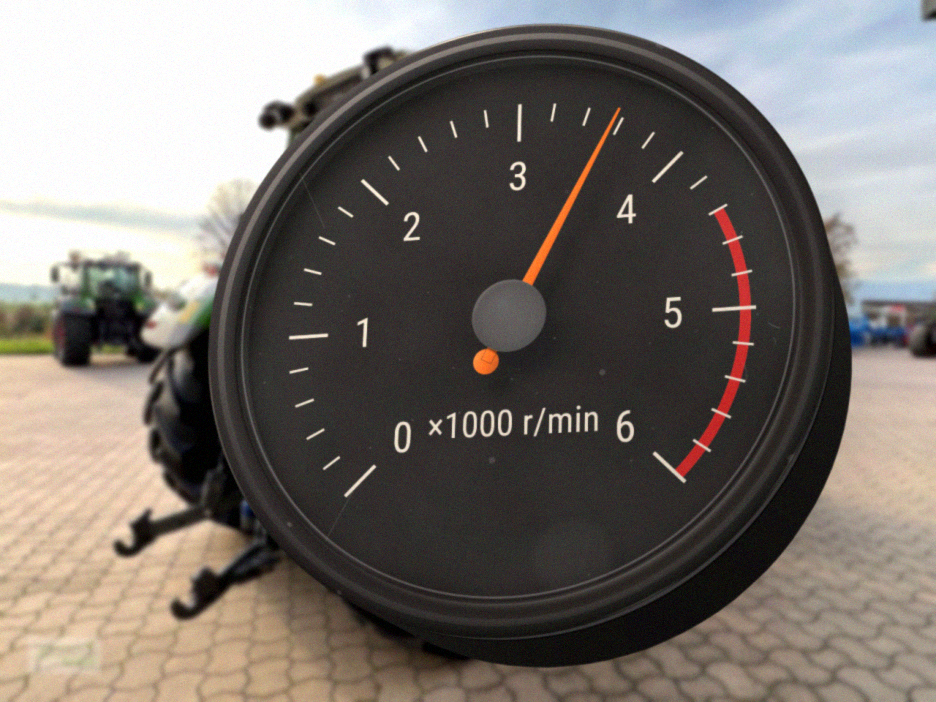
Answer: 3600 (rpm)
